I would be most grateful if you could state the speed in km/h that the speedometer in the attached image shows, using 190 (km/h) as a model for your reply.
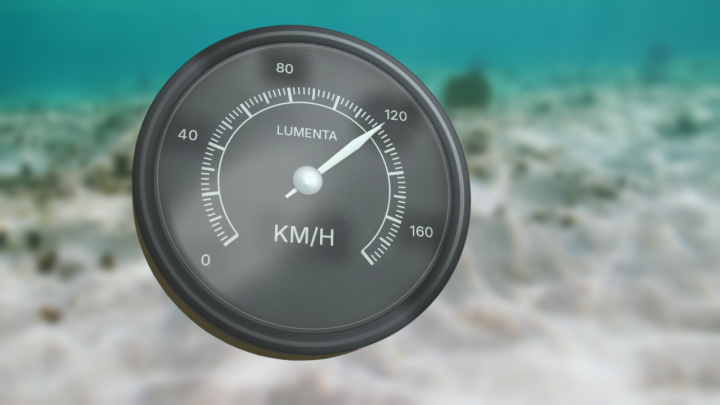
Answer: 120 (km/h)
